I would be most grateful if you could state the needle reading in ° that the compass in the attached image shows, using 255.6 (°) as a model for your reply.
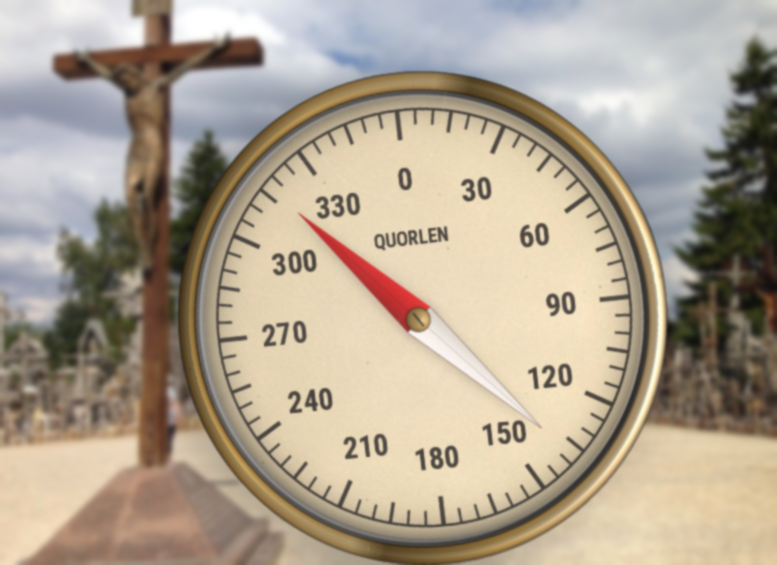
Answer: 317.5 (°)
